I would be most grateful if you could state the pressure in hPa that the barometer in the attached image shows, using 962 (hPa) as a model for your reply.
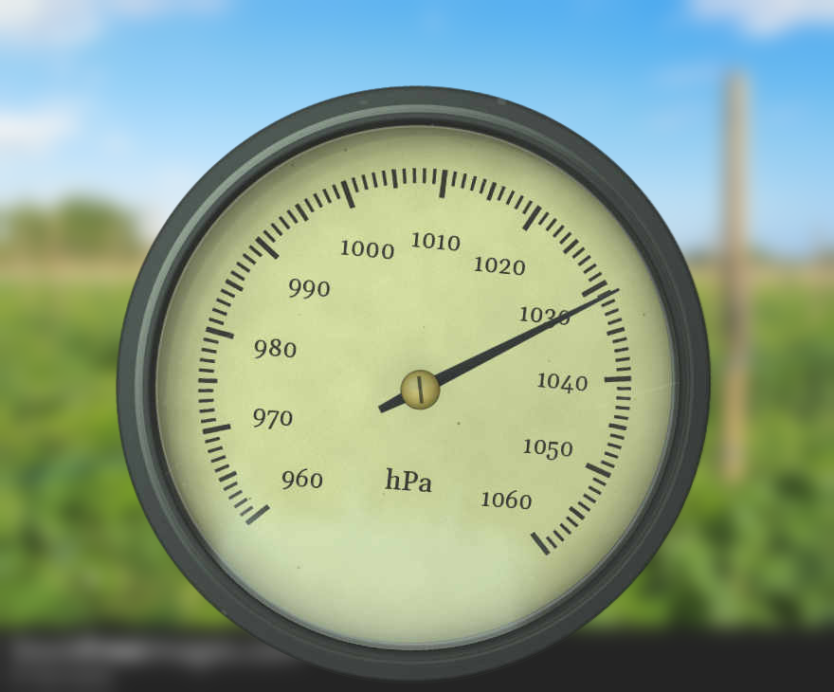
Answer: 1031 (hPa)
